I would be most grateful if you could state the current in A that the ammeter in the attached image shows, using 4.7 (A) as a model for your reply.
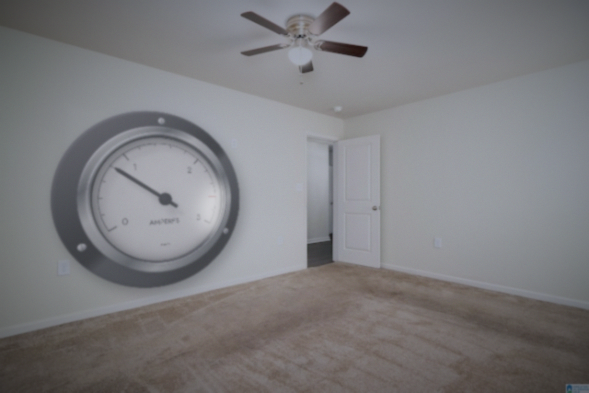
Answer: 0.8 (A)
